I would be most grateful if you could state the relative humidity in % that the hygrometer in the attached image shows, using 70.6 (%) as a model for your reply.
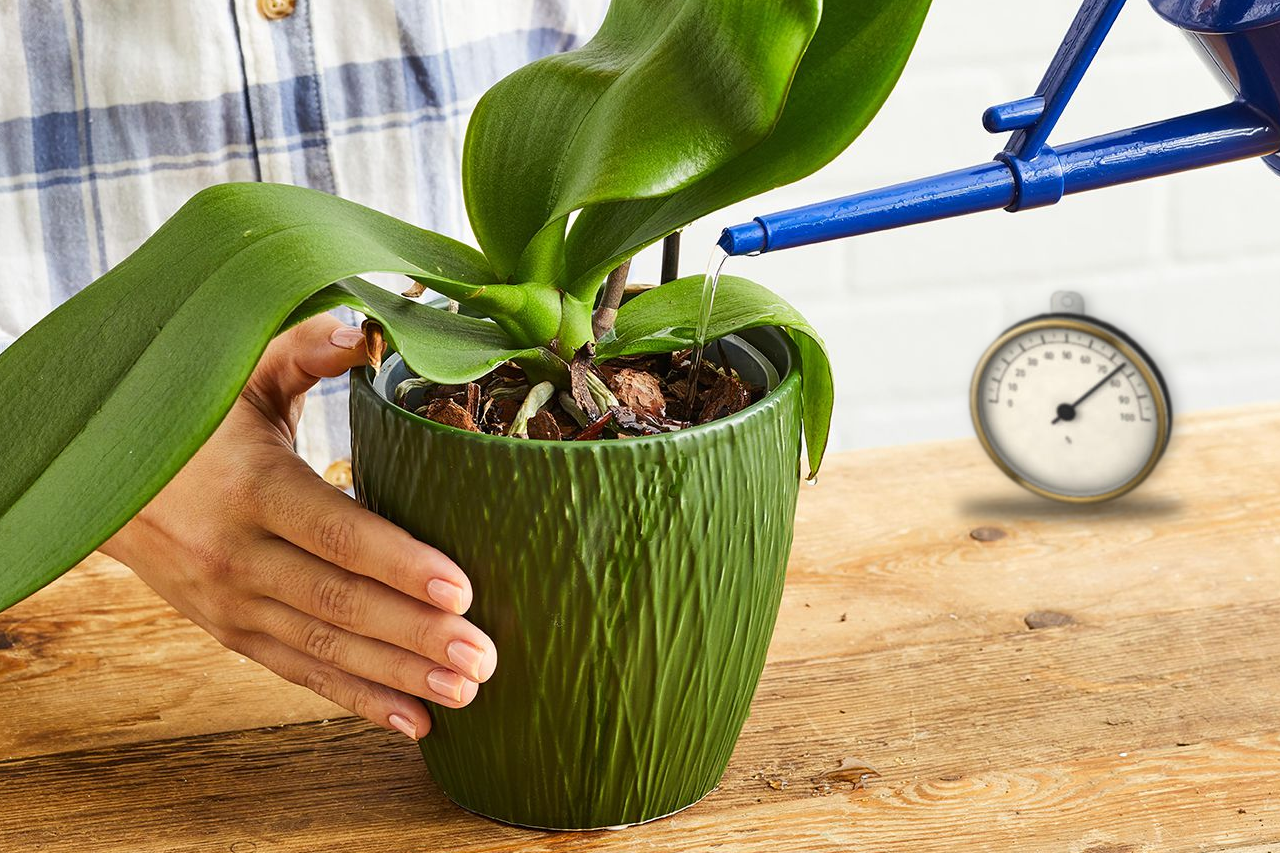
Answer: 75 (%)
